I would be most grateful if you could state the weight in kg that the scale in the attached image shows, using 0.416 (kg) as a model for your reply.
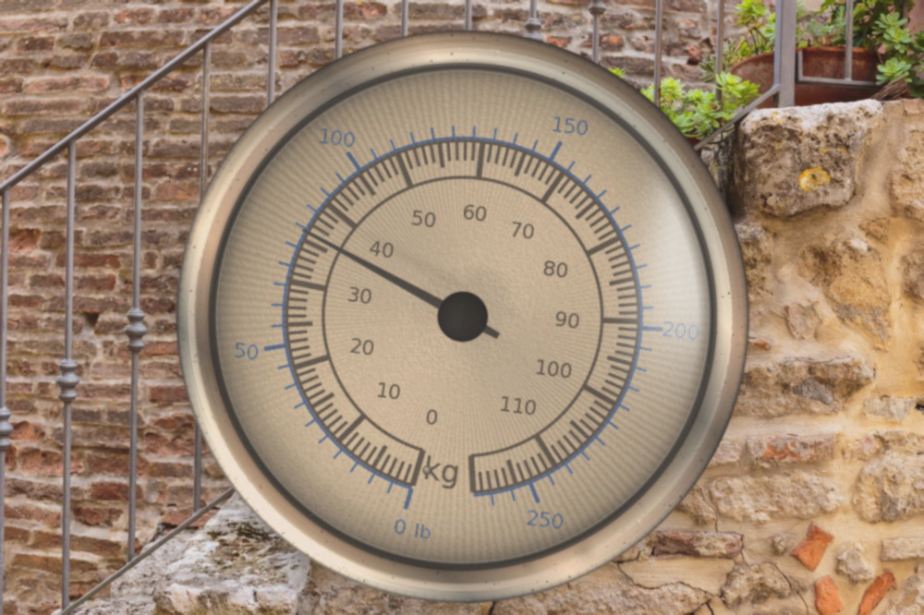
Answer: 36 (kg)
